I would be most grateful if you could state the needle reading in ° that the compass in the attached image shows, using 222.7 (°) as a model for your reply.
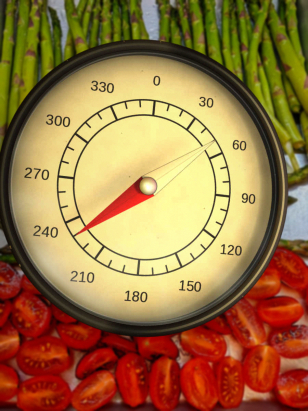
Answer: 230 (°)
